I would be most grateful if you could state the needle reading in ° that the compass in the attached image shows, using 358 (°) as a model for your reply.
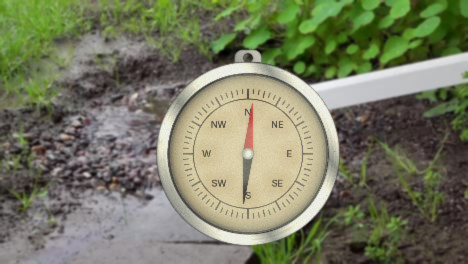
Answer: 5 (°)
